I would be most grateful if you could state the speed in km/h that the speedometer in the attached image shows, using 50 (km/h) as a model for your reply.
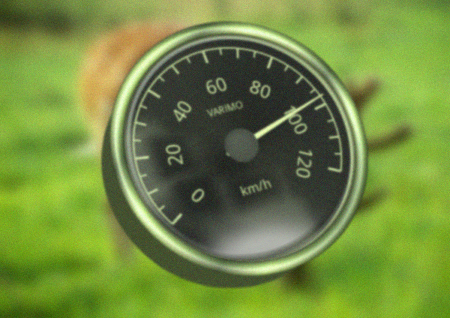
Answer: 97.5 (km/h)
